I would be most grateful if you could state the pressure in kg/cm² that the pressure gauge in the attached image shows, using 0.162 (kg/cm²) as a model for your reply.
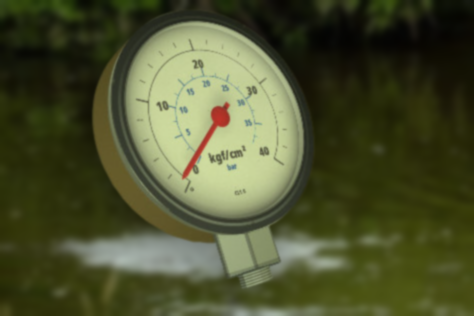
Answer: 1 (kg/cm²)
